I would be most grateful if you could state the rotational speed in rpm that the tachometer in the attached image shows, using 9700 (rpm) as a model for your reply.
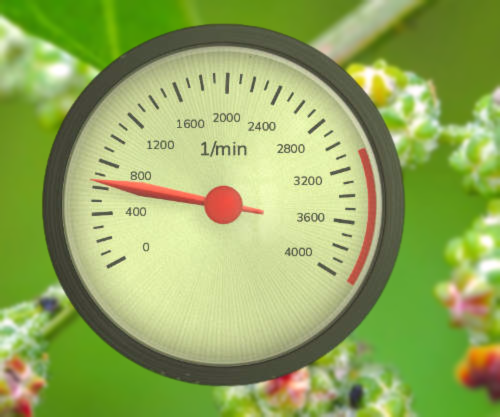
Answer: 650 (rpm)
